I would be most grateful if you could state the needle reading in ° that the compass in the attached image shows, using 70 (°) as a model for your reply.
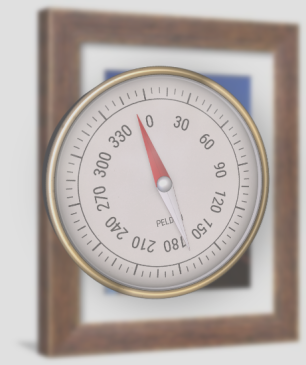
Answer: 350 (°)
